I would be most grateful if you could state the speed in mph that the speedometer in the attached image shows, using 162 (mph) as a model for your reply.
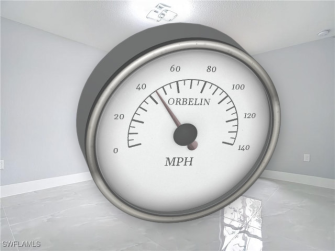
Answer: 45 (mph)
